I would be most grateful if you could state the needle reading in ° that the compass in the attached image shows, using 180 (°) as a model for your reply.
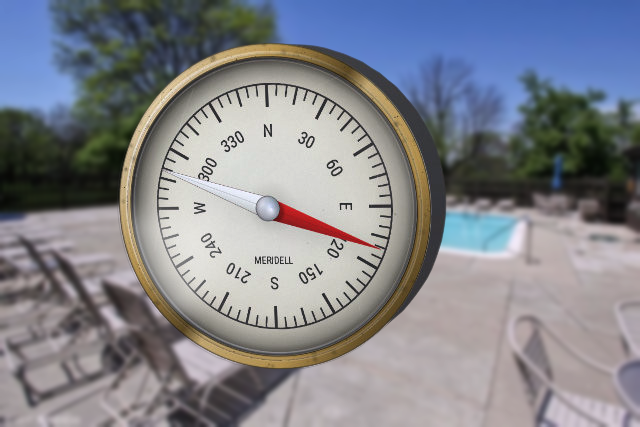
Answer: 110 (°)
